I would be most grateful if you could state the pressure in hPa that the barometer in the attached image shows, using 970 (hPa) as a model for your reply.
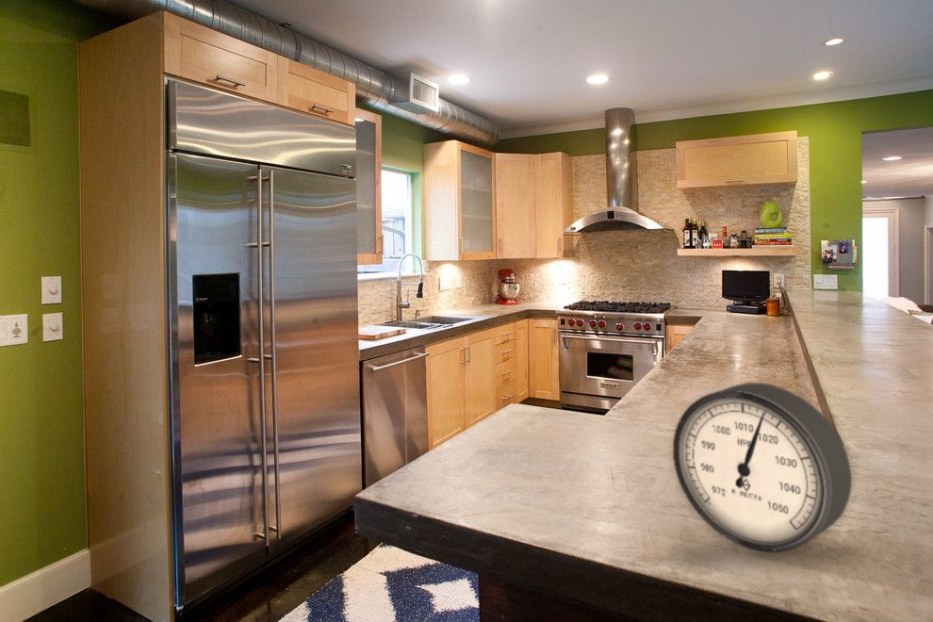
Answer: 1016 (hPa)
